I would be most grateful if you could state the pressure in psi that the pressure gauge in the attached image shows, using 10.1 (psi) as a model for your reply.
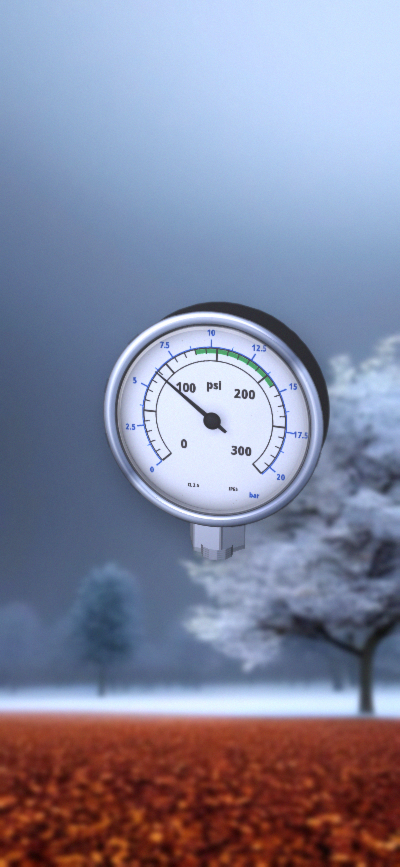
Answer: 90 (psi)
